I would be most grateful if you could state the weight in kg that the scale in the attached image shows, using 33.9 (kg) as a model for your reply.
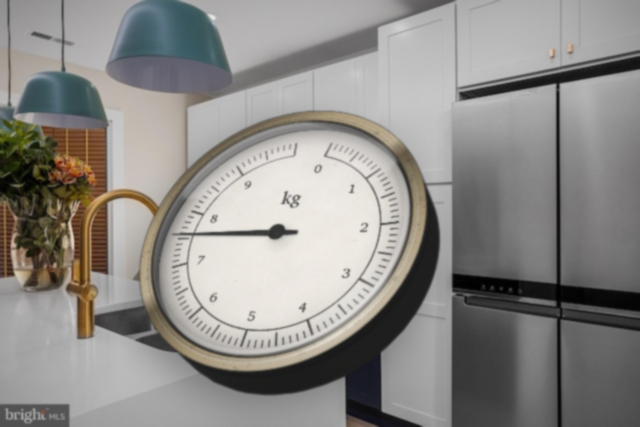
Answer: 7.5 (kg)
